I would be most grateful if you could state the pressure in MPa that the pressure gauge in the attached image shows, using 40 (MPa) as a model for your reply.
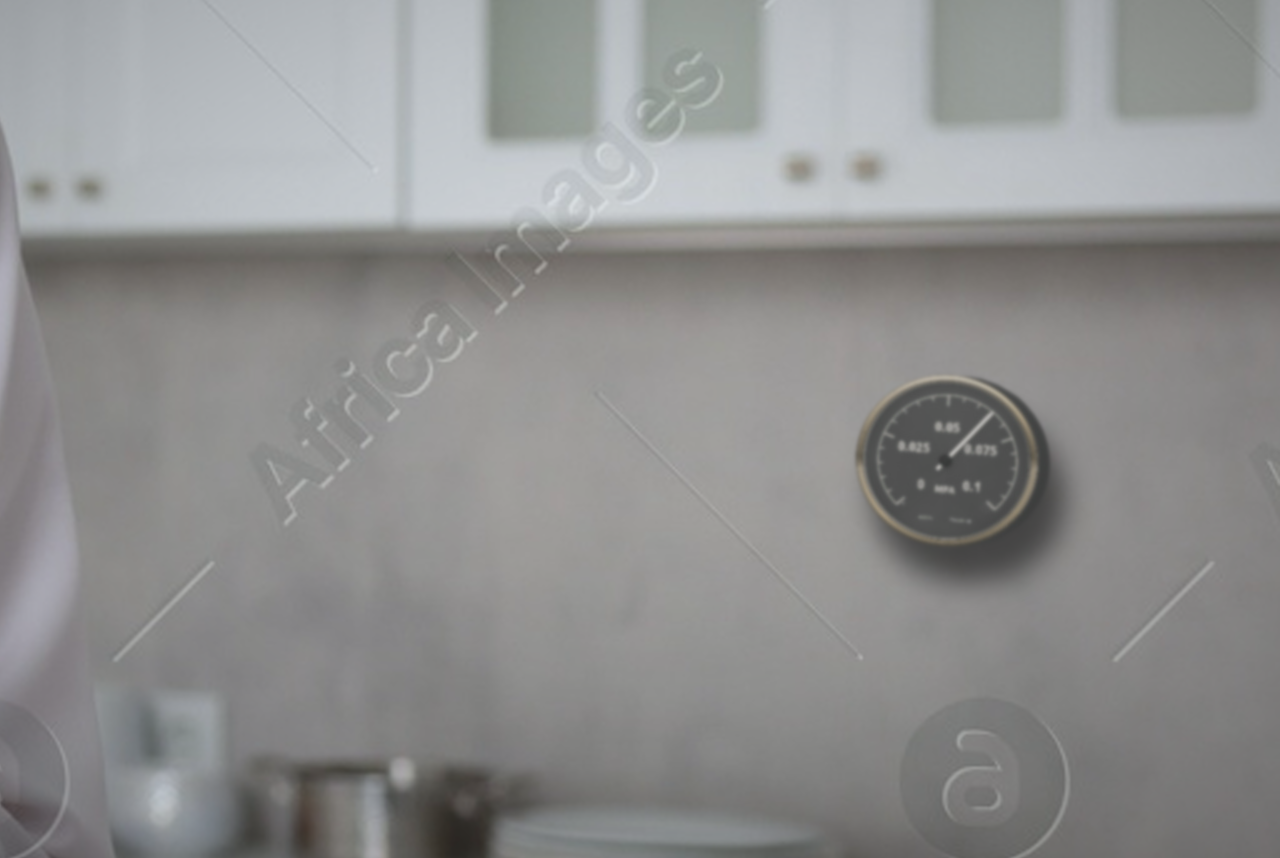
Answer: 0.065 (MPa)
